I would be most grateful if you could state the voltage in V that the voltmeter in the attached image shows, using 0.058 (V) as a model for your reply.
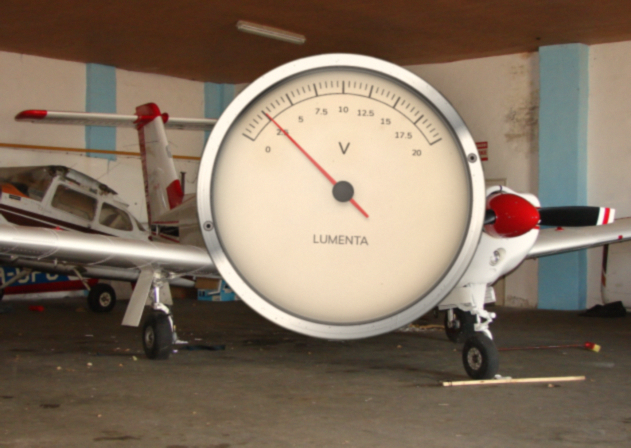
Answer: 2.5 (V)
